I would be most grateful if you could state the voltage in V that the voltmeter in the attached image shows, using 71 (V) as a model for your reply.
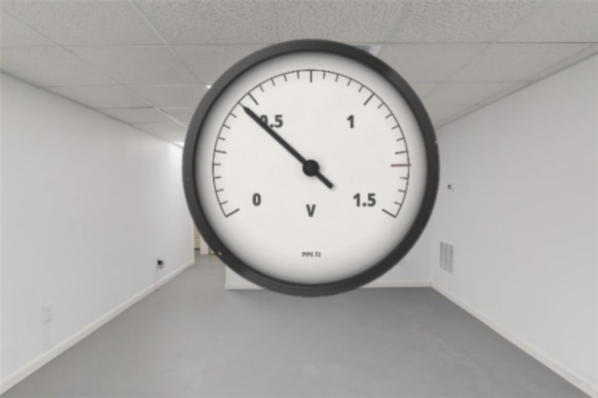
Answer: 0.45 (V)
